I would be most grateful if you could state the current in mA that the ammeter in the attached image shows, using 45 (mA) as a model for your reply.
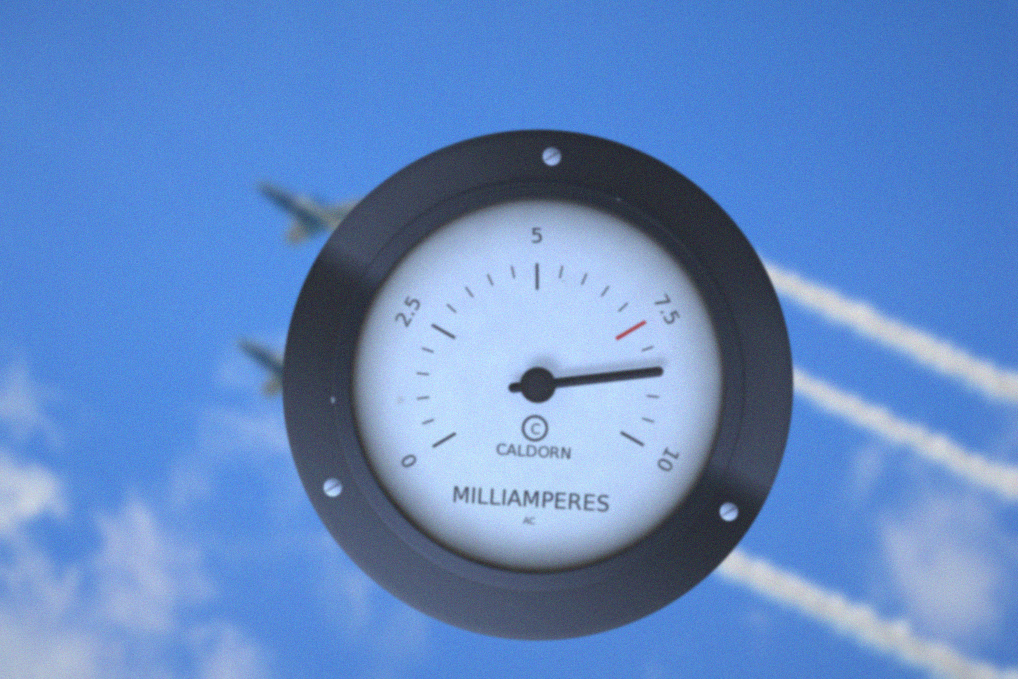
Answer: 8.5 (mA)
